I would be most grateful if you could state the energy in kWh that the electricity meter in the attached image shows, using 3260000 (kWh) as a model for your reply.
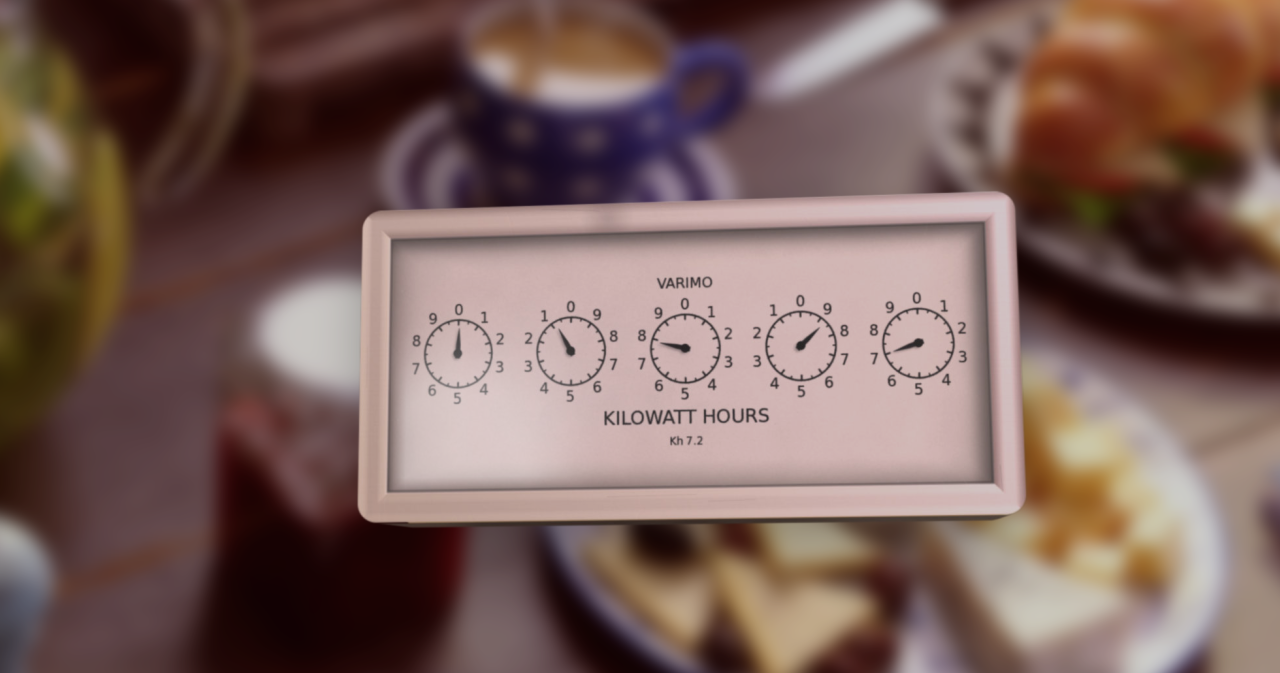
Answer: 787 (kWh)
